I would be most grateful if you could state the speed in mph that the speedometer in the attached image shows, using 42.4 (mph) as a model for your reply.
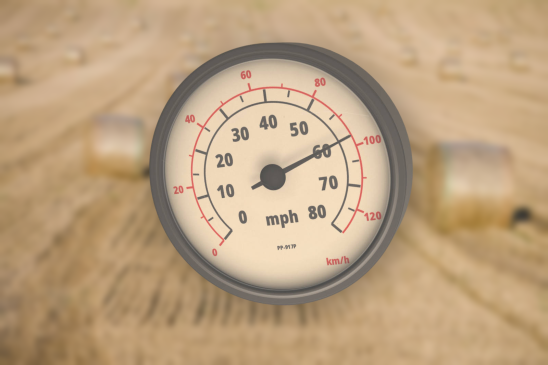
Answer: 60 (mph)
